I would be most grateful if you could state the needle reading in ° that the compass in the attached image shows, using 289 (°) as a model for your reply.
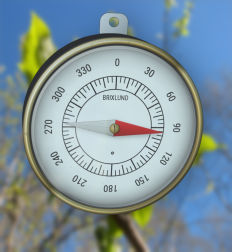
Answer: 95 (°)
